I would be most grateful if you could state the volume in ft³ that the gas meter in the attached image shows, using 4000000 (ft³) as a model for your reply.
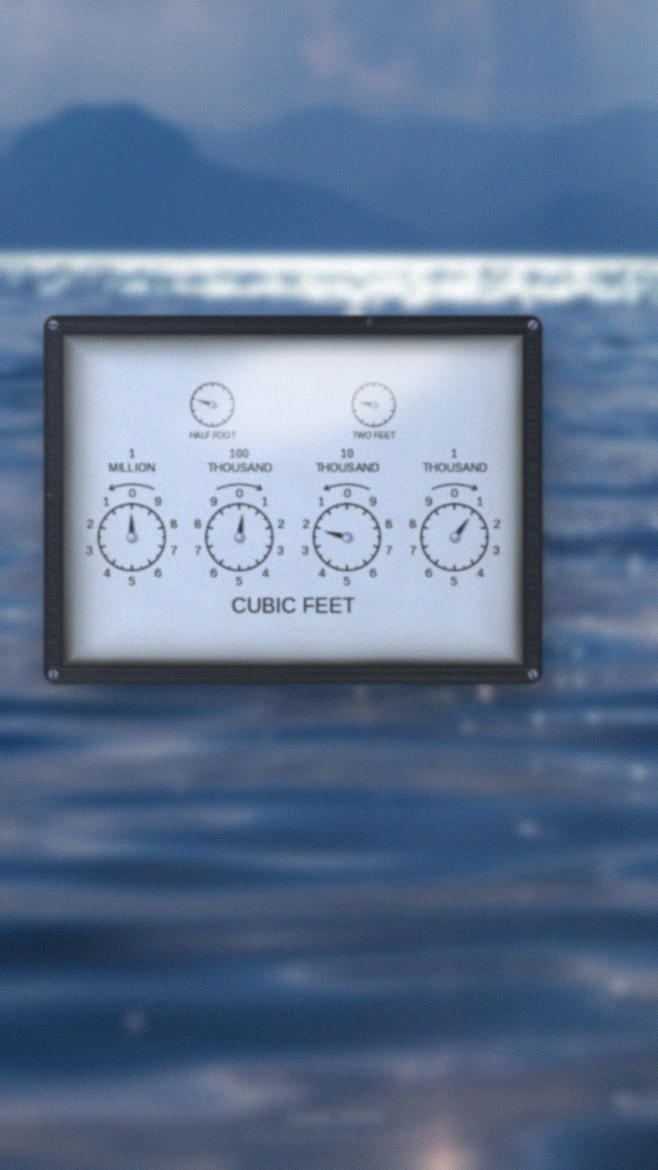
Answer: 2100 (ft³)
